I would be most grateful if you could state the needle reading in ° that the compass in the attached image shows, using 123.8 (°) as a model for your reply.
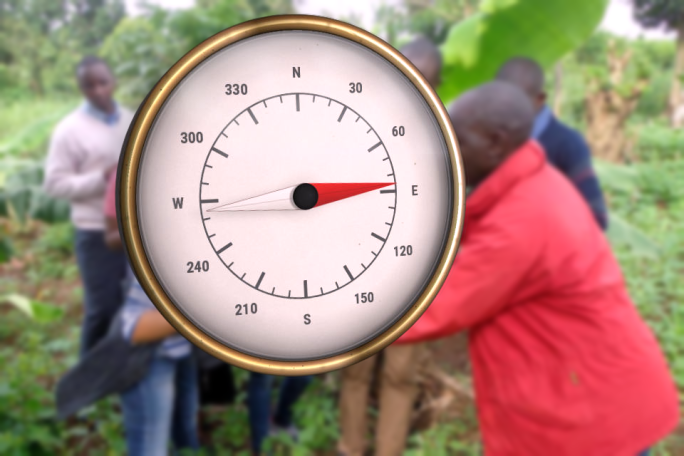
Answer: 85 (°)
